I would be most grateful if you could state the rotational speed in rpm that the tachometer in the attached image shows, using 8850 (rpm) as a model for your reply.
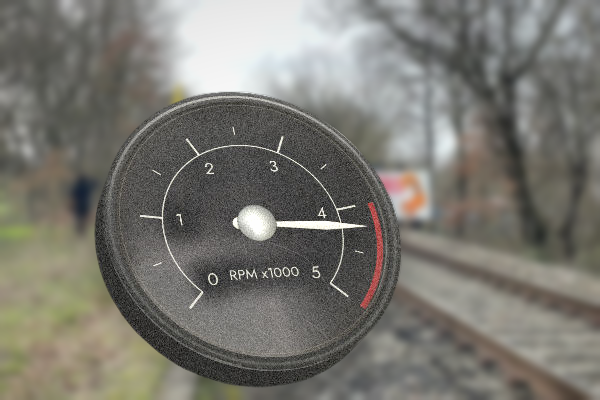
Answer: 4250 (rpm)
